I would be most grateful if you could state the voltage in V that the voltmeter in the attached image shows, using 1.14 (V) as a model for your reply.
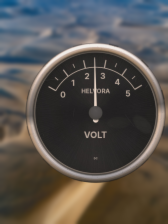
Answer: 2.5 (V)
